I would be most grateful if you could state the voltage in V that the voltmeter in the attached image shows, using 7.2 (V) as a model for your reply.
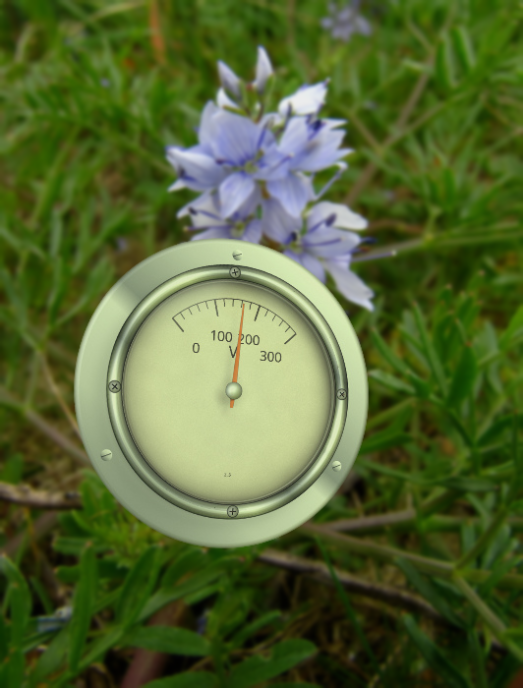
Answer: 160 (V)
